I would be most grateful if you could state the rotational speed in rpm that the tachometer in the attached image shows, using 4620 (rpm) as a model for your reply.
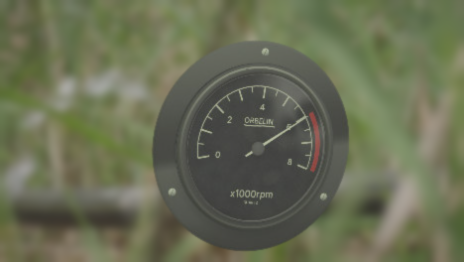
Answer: 6000 (rpm)
